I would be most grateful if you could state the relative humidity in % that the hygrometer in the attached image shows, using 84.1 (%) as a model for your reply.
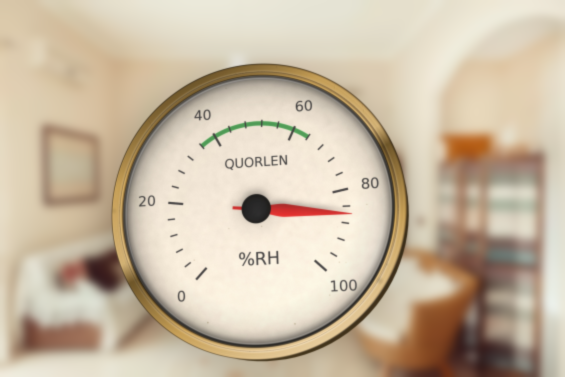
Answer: 86 (%)
